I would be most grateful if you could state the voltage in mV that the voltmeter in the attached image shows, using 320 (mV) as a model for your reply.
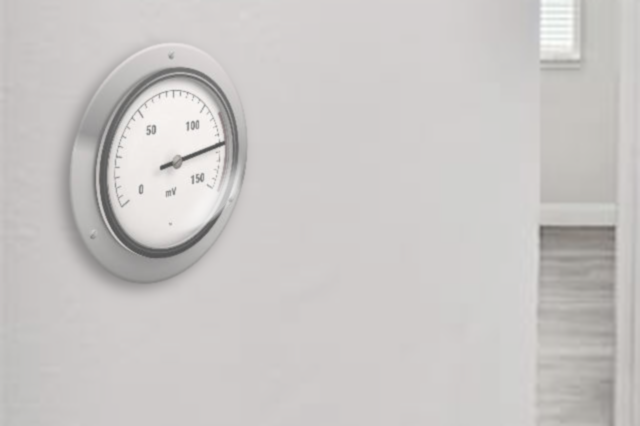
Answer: 125 (mV)
